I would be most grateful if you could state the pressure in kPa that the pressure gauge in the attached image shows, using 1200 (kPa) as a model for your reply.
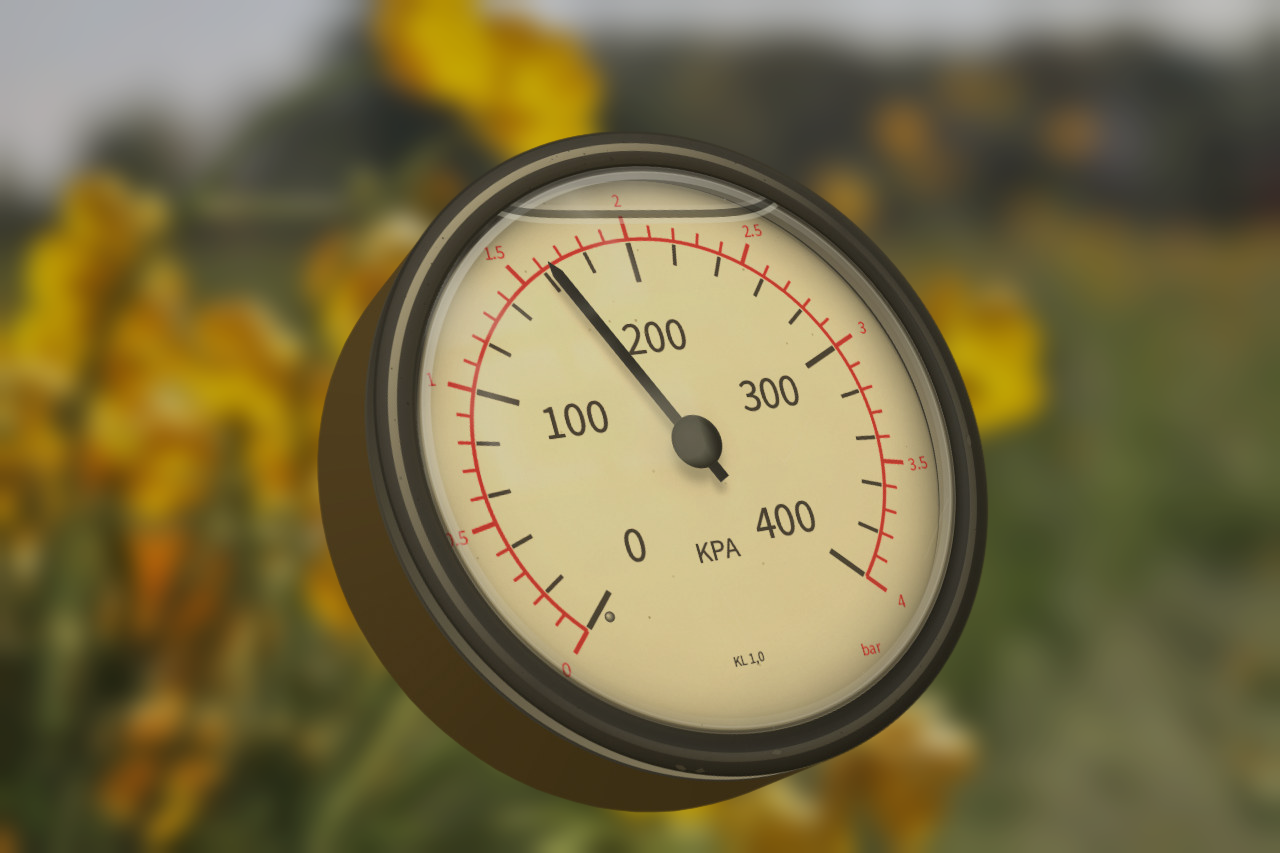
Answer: 160 (kPa)
